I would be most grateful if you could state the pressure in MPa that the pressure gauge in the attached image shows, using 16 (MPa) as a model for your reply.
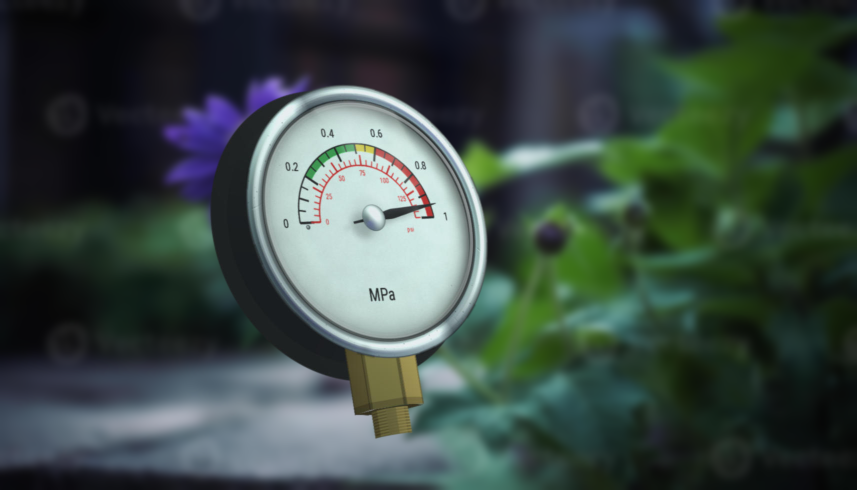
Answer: 0.95 (MPa)
